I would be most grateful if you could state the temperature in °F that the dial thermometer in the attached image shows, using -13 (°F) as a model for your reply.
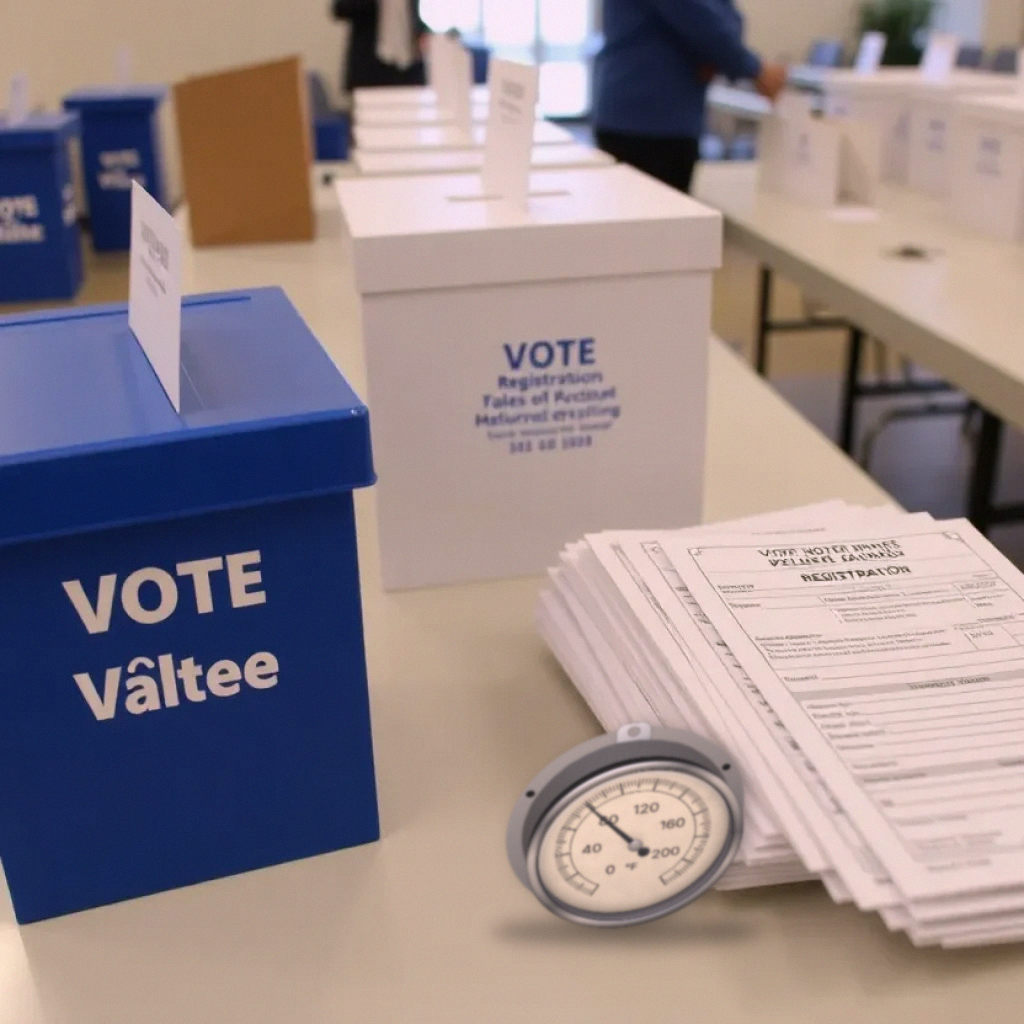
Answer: 80 (°F)
